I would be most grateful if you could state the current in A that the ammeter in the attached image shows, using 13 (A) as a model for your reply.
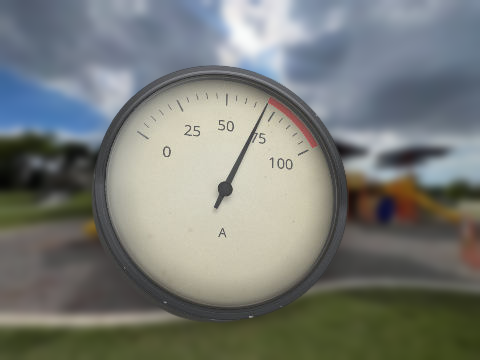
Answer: 70 (A)
